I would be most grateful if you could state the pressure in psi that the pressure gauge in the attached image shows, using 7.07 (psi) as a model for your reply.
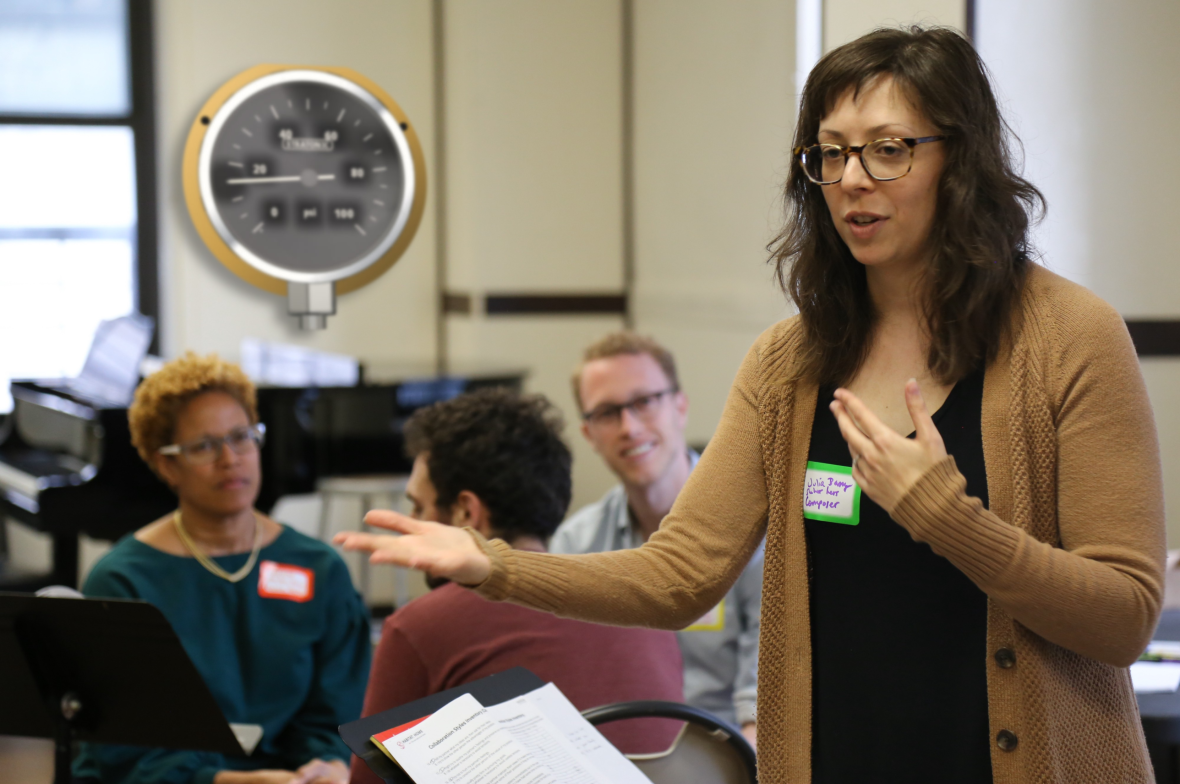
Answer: 15 (psi)
